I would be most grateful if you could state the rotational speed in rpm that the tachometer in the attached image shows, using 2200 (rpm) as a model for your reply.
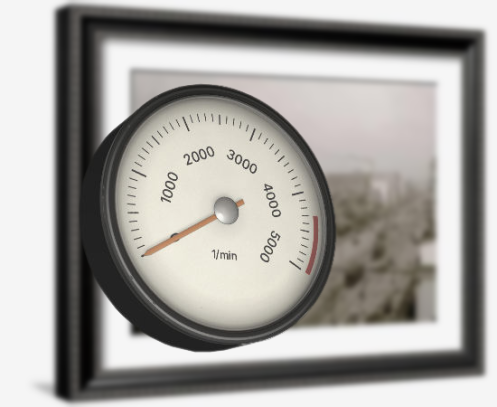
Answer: 0 (rpm)
